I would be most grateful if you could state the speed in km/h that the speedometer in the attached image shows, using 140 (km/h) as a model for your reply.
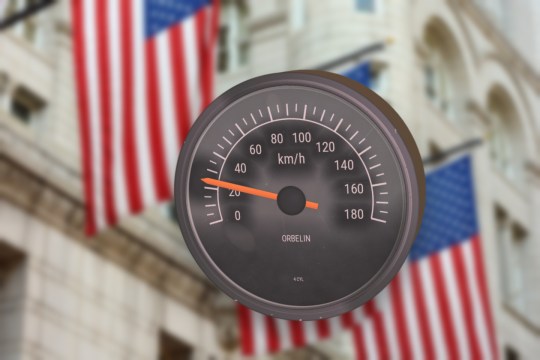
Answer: 25 (km/h)
